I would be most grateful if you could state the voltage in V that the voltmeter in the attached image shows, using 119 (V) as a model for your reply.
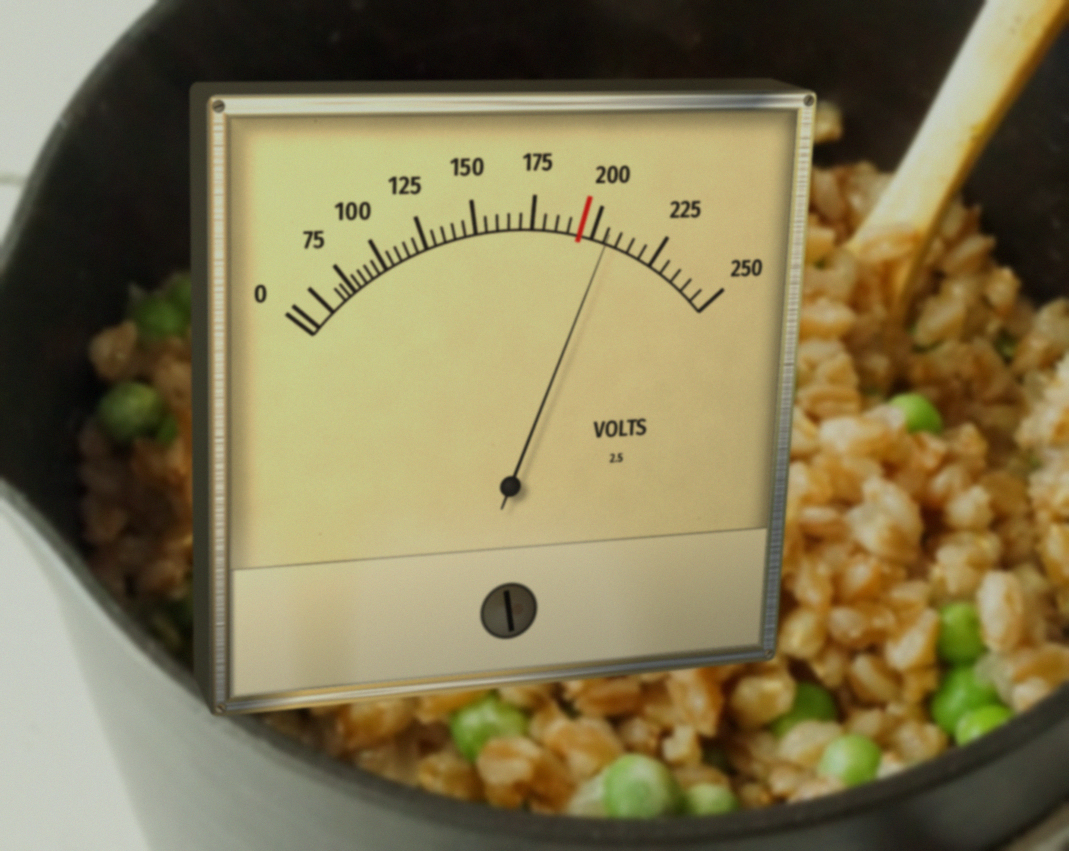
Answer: 205 (V)
